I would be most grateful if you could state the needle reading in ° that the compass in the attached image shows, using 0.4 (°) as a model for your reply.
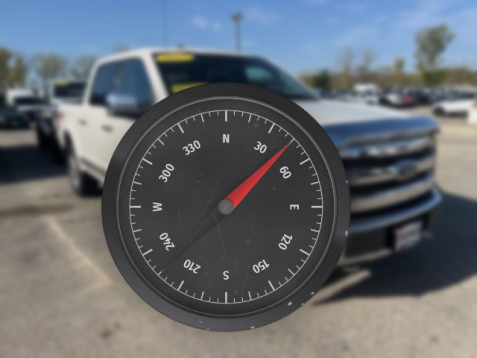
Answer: 45 (°)
